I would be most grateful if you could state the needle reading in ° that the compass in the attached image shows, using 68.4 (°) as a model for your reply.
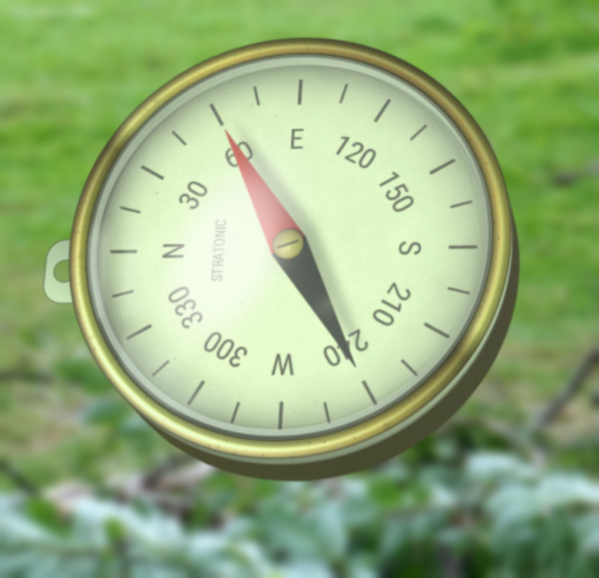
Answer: 60 (°)
